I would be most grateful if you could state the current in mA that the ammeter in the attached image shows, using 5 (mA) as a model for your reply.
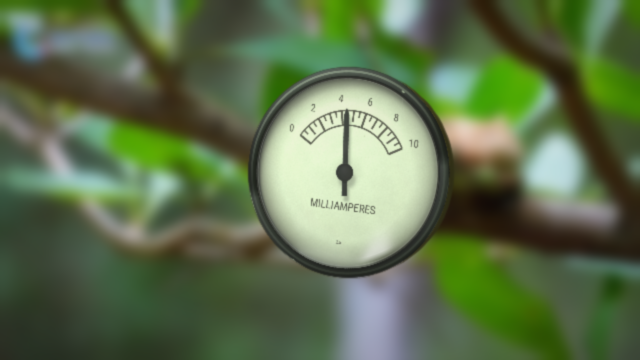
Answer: 4.5 (mA)
